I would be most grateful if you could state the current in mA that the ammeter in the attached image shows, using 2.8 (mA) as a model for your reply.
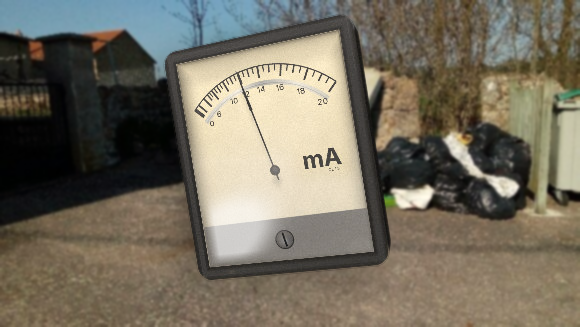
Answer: 12 (mA)
